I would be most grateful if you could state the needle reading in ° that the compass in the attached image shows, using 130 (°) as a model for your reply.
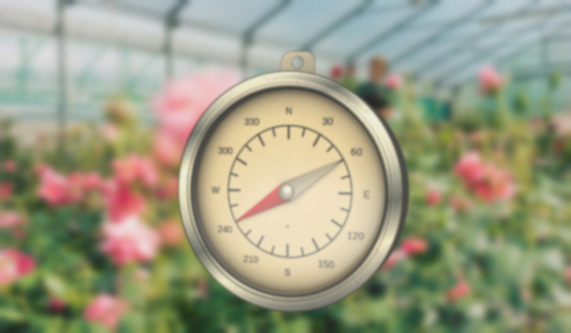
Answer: 240 (°)
